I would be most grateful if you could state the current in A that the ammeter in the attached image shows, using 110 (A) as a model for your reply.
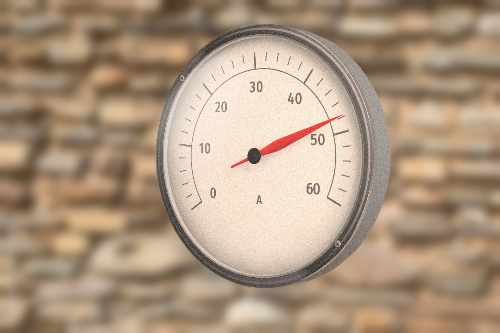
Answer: 48 (A)
